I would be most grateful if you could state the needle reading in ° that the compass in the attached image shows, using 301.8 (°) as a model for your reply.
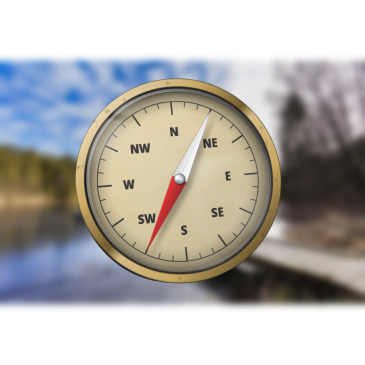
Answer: 210 (°)
